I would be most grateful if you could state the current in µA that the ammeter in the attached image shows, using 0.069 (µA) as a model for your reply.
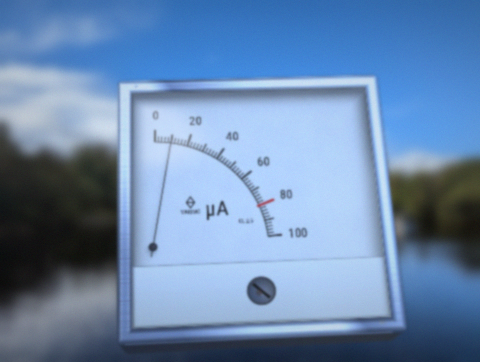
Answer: 10 (µA)
